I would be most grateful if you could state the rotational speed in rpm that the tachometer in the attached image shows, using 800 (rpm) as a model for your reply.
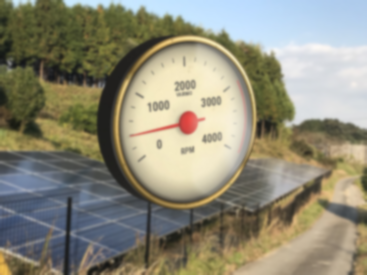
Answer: 400 (rpm)
